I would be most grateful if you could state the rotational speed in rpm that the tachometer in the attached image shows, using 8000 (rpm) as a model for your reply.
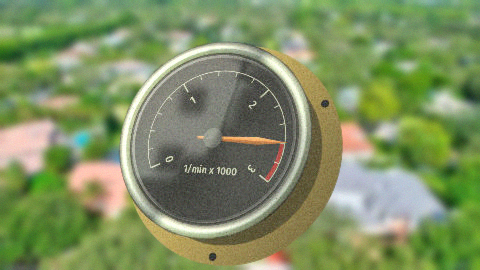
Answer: 2600 (rpm)
